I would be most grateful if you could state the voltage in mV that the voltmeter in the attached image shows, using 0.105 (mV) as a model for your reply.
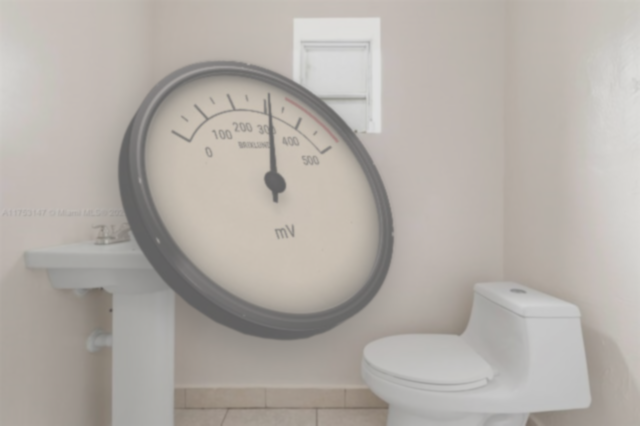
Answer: 300 (mV)
